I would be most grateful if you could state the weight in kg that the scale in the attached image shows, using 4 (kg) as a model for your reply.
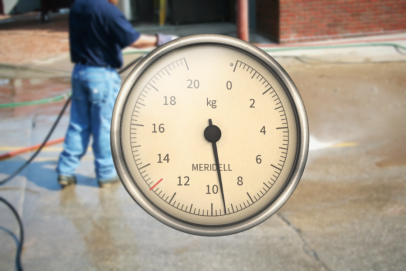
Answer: 9.4 (kg)
